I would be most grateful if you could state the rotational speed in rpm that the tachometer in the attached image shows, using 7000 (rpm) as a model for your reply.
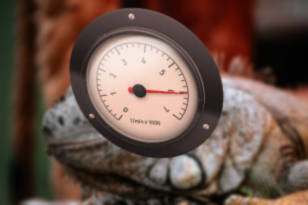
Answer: 6000 (rpm)
